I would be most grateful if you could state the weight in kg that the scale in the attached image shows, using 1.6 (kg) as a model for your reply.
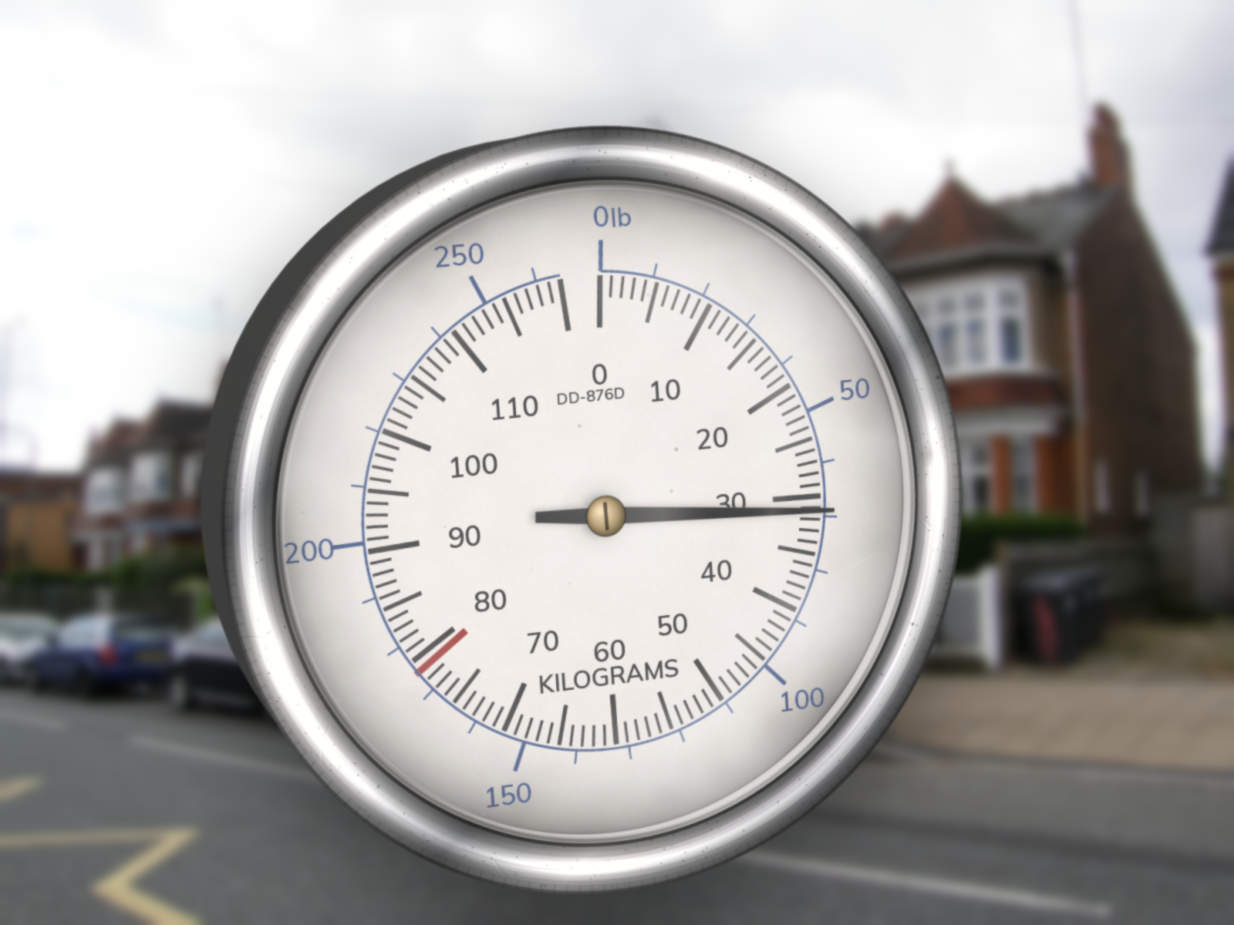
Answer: 31 (kg)
